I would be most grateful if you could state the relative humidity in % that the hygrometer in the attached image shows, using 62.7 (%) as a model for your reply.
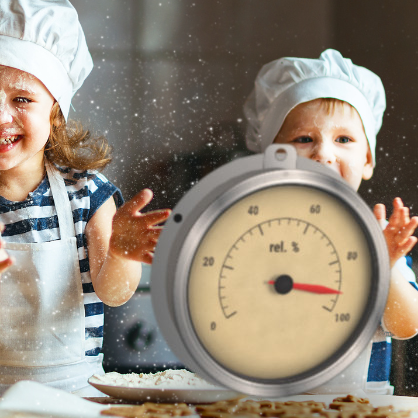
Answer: 92 (%)
